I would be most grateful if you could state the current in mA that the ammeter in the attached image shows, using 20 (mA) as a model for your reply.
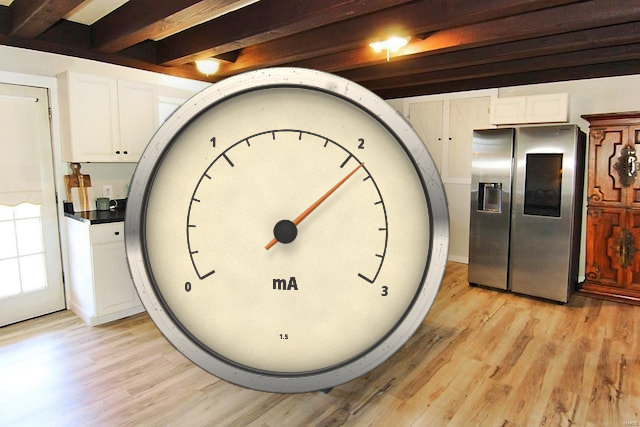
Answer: 2.1 (mA)
